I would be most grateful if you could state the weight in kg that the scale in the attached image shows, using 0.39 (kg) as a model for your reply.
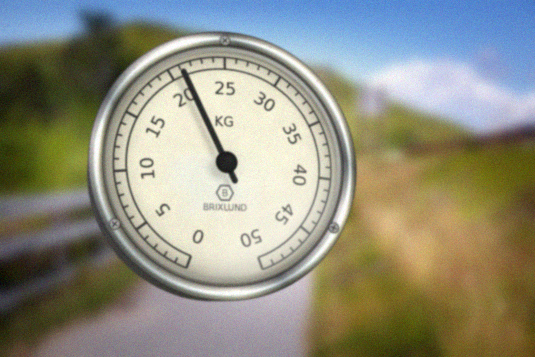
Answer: 21 (kg)
